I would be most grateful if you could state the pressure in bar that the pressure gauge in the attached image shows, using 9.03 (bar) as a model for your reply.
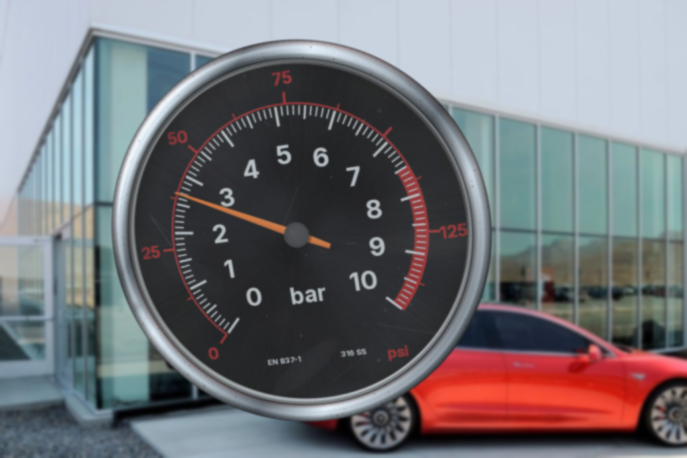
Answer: 2.7 (bar)
